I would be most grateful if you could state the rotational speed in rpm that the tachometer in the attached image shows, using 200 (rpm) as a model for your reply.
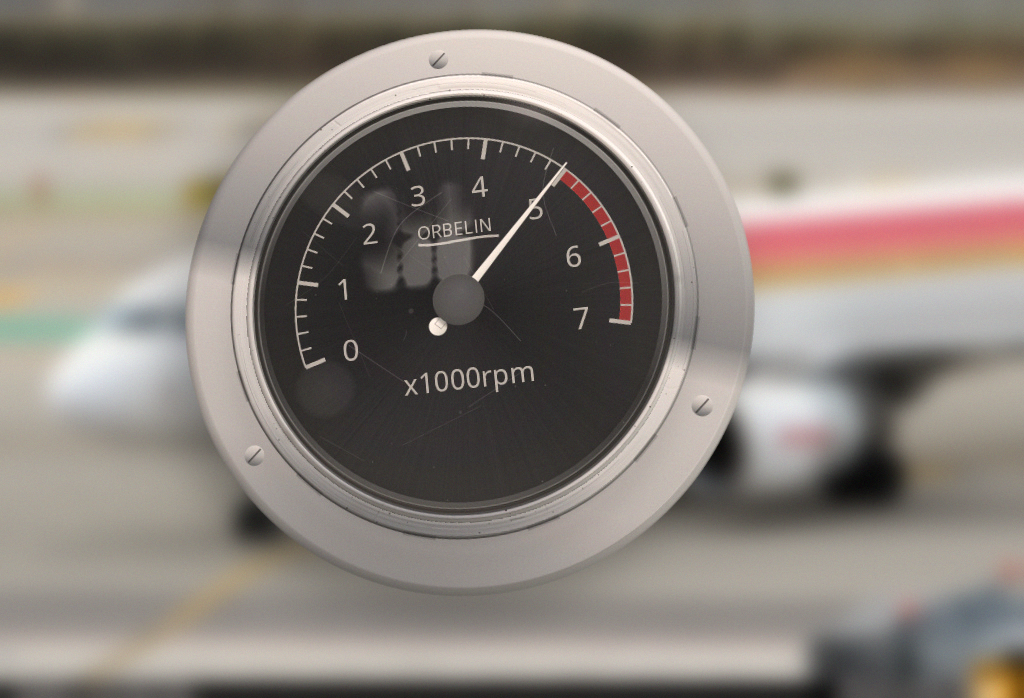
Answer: 5000 (rpm)
